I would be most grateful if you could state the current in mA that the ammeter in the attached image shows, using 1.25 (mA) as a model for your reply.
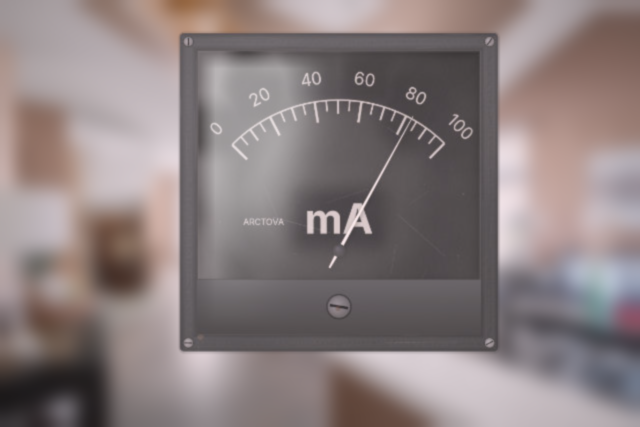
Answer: 82.5 (mA)
